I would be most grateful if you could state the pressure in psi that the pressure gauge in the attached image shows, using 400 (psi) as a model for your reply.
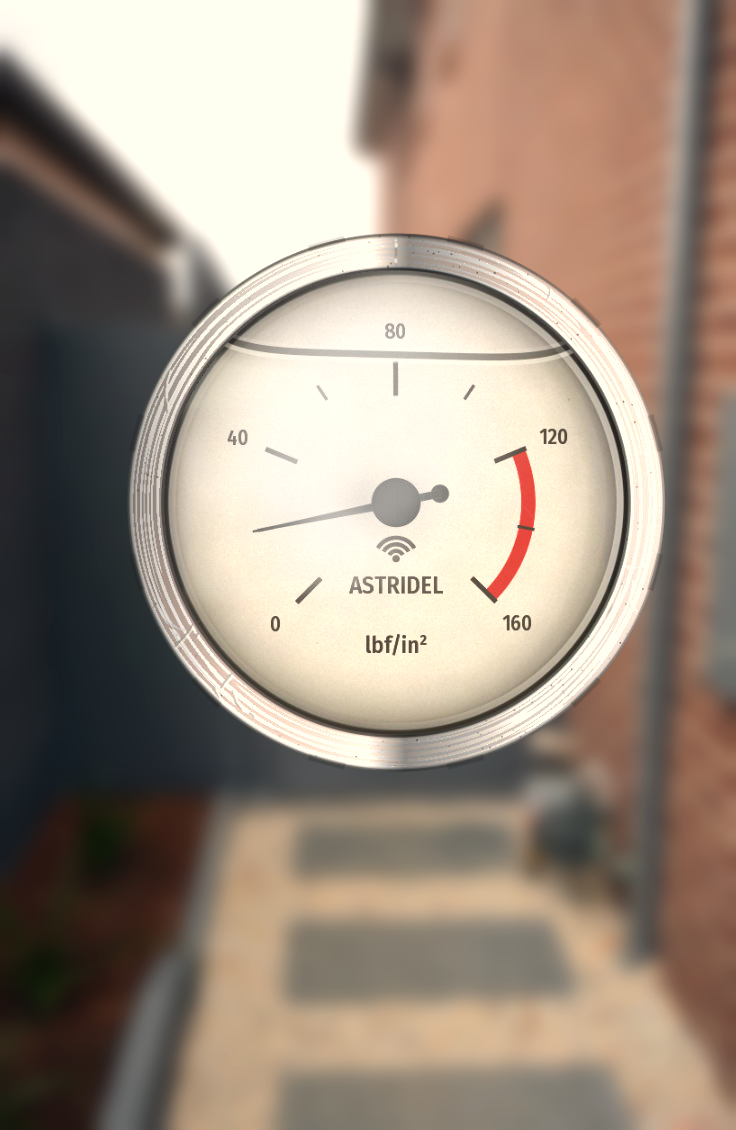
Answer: 20 (psi)
